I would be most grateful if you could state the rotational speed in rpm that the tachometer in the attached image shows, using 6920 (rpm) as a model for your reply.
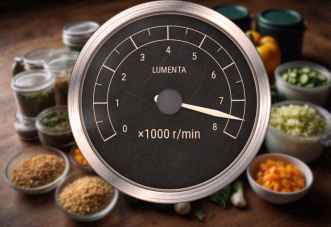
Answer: 7500 (rpm)
